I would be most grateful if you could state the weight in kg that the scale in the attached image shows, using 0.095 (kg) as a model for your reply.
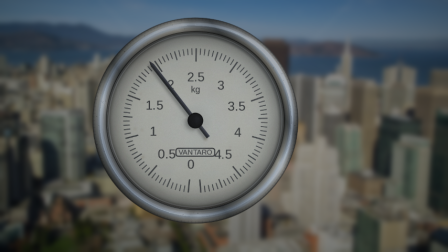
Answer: 1.95 (kg)
